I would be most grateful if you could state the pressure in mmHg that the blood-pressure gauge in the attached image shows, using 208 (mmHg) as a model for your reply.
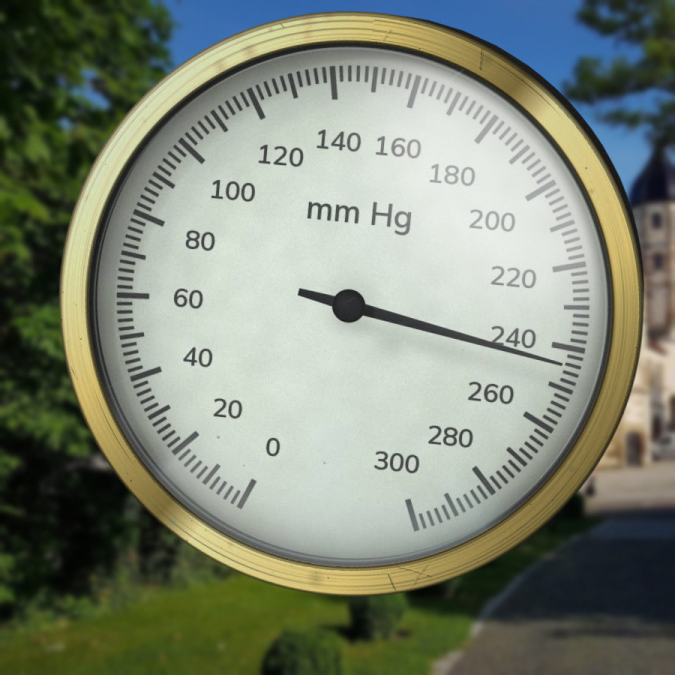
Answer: 244 (mmHg)
